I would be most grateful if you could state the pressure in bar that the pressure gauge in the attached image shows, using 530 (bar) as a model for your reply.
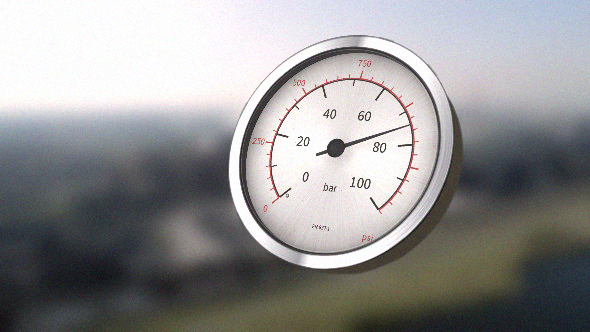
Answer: 75 (bar)
